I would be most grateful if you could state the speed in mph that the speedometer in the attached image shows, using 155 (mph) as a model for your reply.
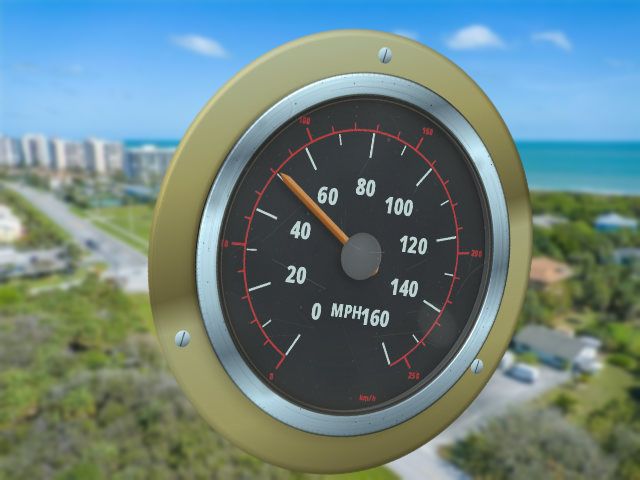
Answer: 50 (mph)
